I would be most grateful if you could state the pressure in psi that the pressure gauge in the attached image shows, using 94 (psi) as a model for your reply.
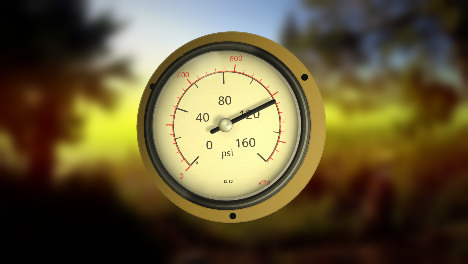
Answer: 120 (psi)
